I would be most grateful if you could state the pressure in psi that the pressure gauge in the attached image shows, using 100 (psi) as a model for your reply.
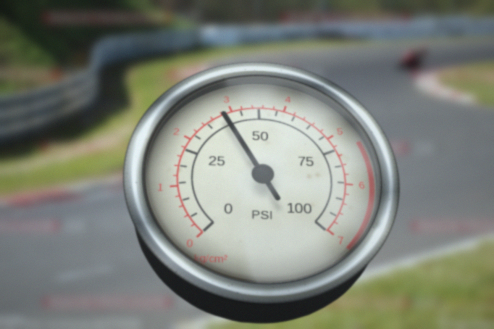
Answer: 40 (psi)
